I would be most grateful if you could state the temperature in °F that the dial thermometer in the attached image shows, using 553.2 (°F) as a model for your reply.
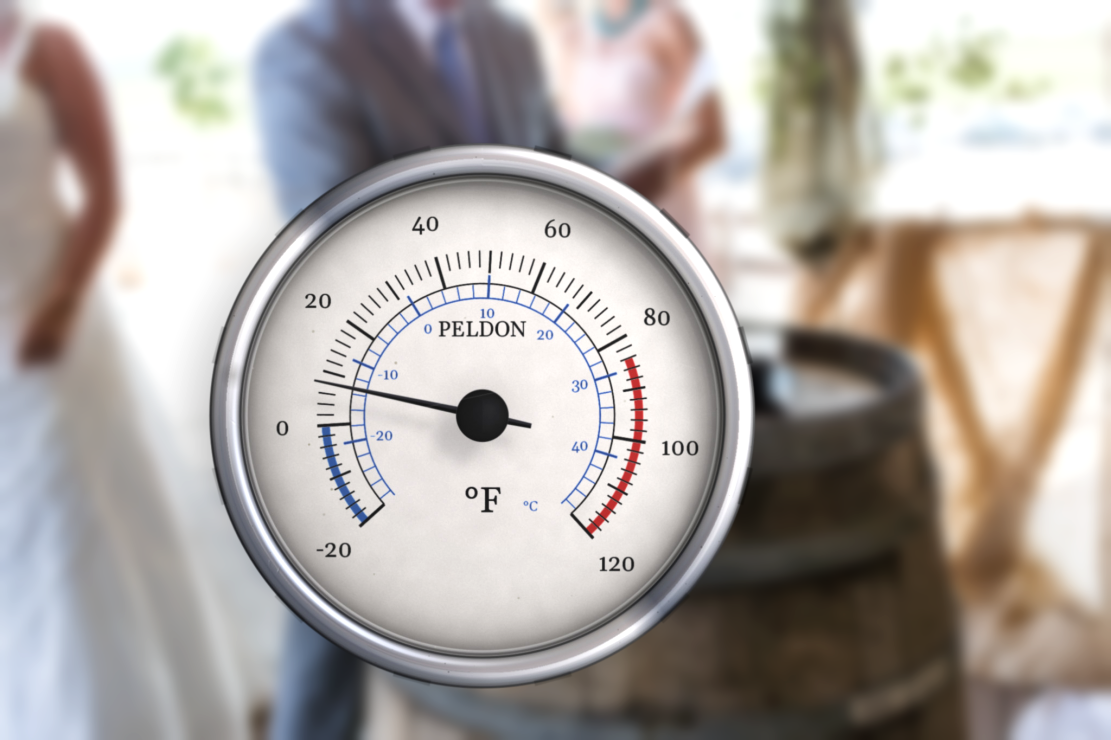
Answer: 8 (°F)
